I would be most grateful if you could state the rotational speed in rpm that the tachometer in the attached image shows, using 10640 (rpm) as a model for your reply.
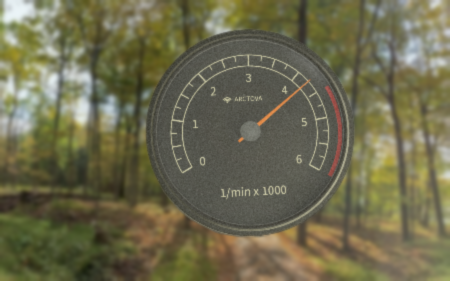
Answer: 4250 (rpm)
